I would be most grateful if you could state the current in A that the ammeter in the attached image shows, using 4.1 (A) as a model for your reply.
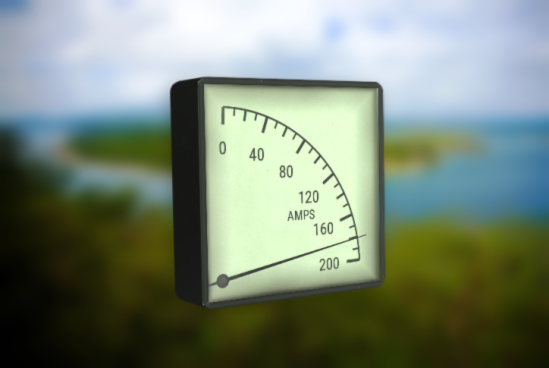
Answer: 180 (A)
